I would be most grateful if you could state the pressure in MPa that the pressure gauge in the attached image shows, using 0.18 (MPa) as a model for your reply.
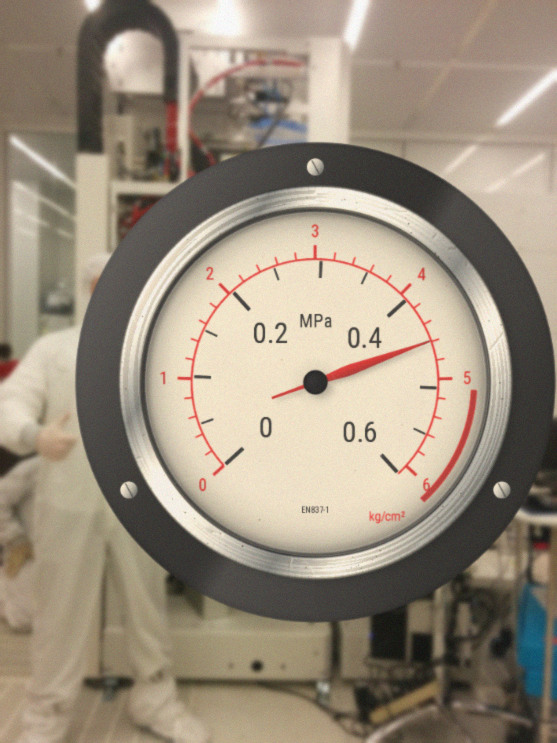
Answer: 0.45 (MPa)
